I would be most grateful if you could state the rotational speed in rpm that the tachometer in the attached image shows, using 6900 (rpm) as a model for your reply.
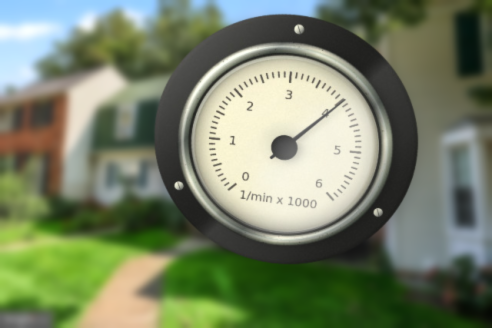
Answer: 4000 (rpm)
